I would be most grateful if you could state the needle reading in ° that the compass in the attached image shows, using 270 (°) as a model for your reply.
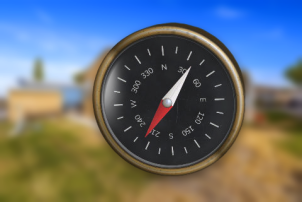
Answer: 217.5 (°)
